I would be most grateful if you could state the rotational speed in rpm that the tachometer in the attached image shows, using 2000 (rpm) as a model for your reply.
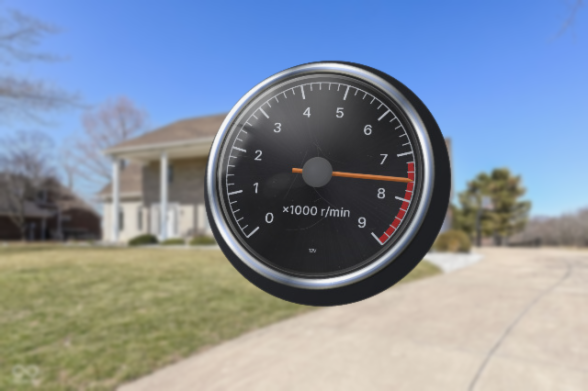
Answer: 7600 (rpm)
